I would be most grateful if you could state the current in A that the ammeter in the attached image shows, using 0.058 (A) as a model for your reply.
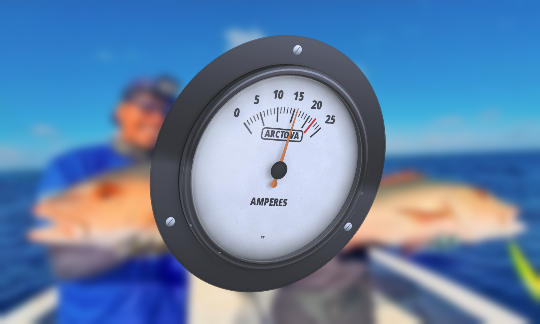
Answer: 15 (A)
